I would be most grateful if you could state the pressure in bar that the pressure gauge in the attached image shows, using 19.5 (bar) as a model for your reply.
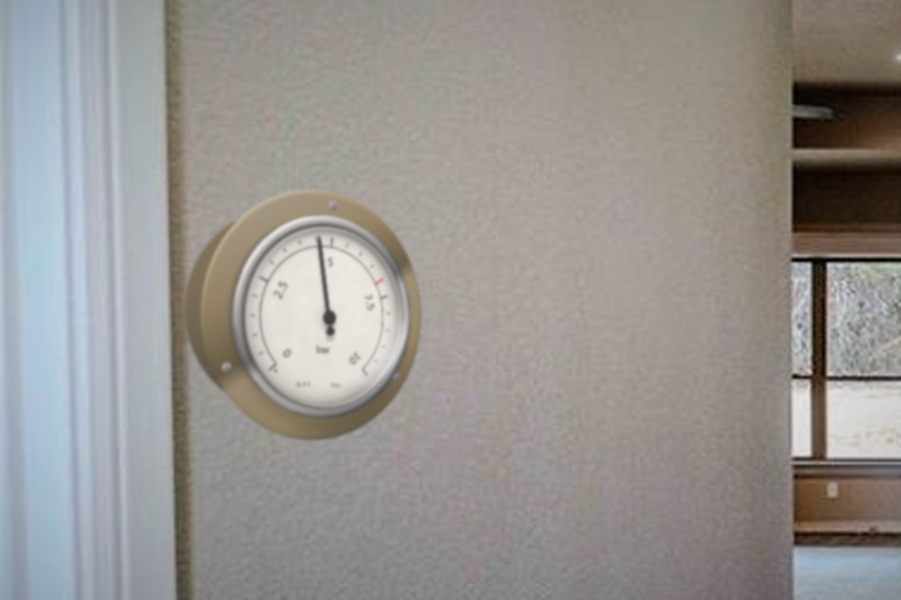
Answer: 4.5 (bar)
